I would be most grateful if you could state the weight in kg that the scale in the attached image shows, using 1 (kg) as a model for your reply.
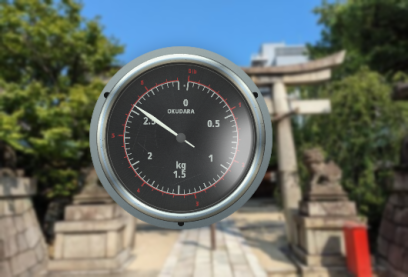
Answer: 2.55 (kg)
